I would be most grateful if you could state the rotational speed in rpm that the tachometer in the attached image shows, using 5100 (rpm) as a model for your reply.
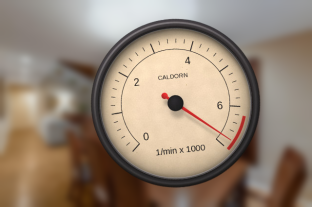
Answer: 6800 (rpm)
